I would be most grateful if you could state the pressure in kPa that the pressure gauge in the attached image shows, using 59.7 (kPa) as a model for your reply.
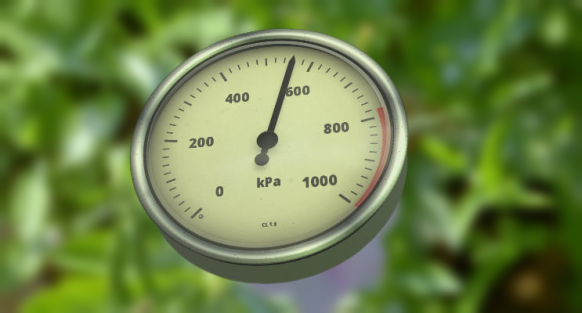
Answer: 560 (kPa)
